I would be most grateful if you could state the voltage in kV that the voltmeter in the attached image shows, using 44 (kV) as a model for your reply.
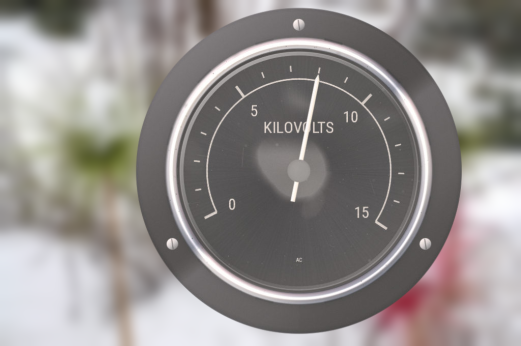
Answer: 8 (kV)
